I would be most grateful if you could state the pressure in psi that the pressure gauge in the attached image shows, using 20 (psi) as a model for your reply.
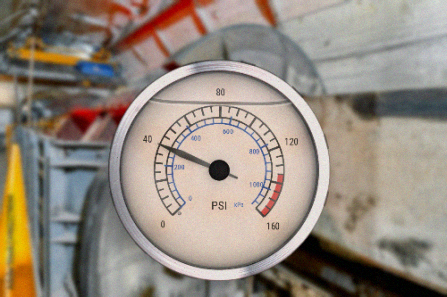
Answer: 40 (psi)
